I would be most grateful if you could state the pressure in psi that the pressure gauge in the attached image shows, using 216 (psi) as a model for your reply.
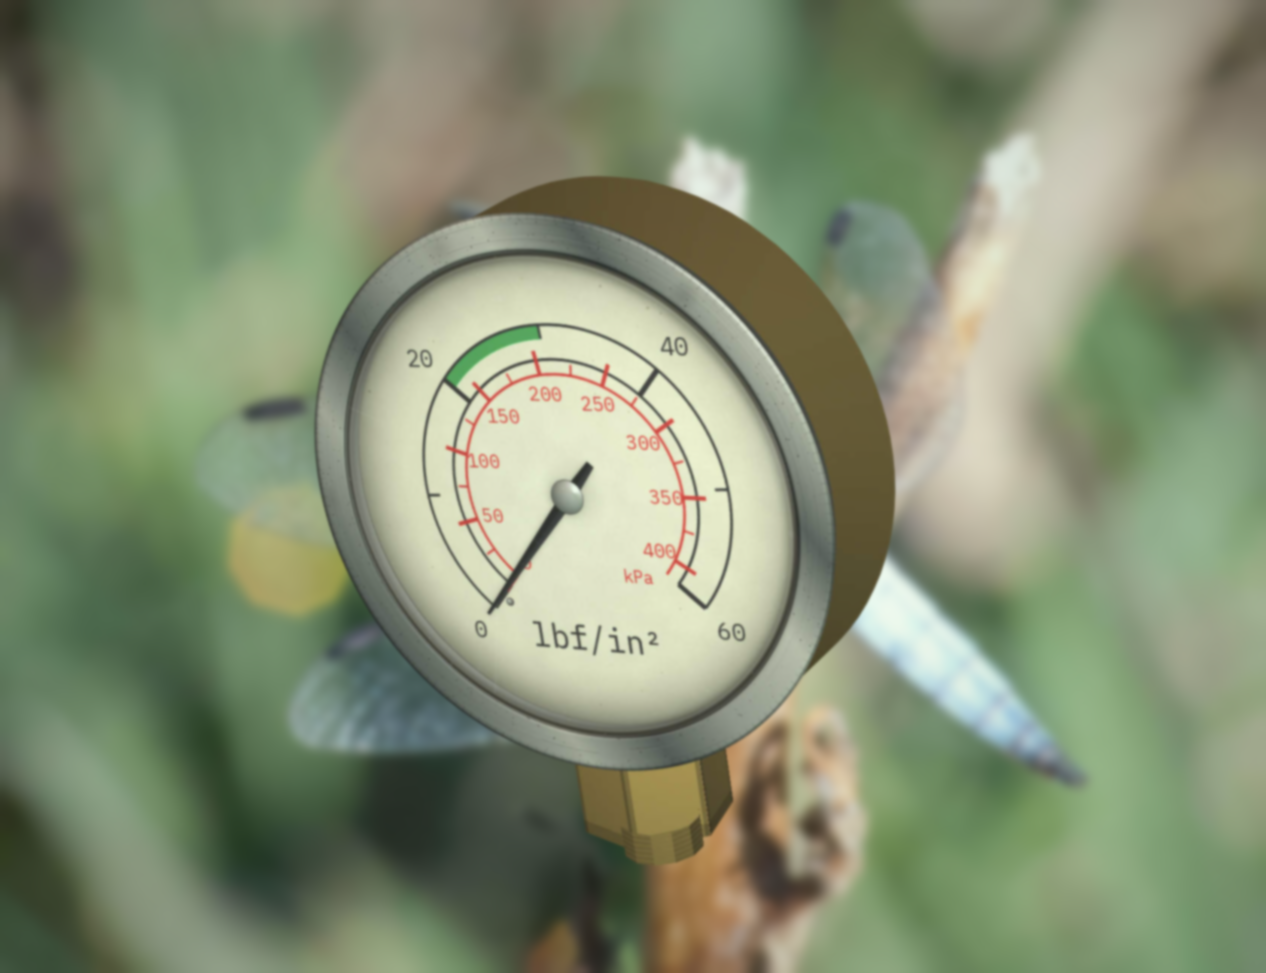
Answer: 0 (psi)
